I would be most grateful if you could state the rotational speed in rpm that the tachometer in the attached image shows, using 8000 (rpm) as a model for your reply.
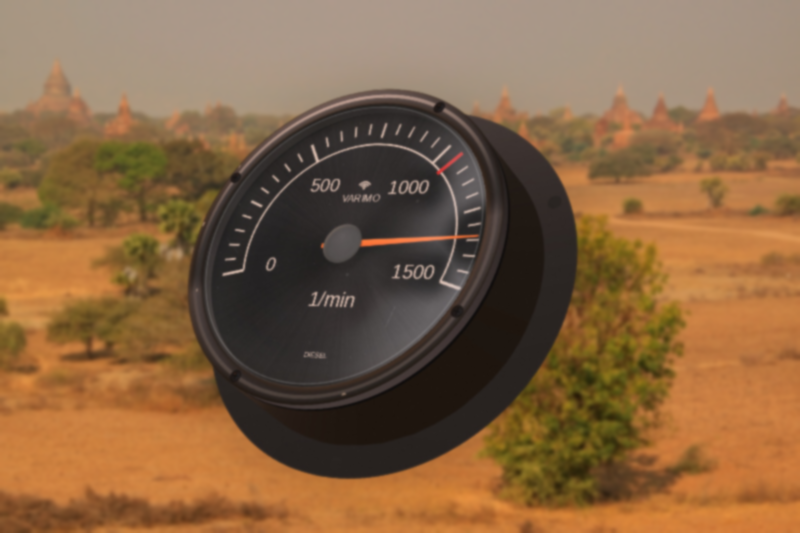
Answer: 1350 (rpm)
